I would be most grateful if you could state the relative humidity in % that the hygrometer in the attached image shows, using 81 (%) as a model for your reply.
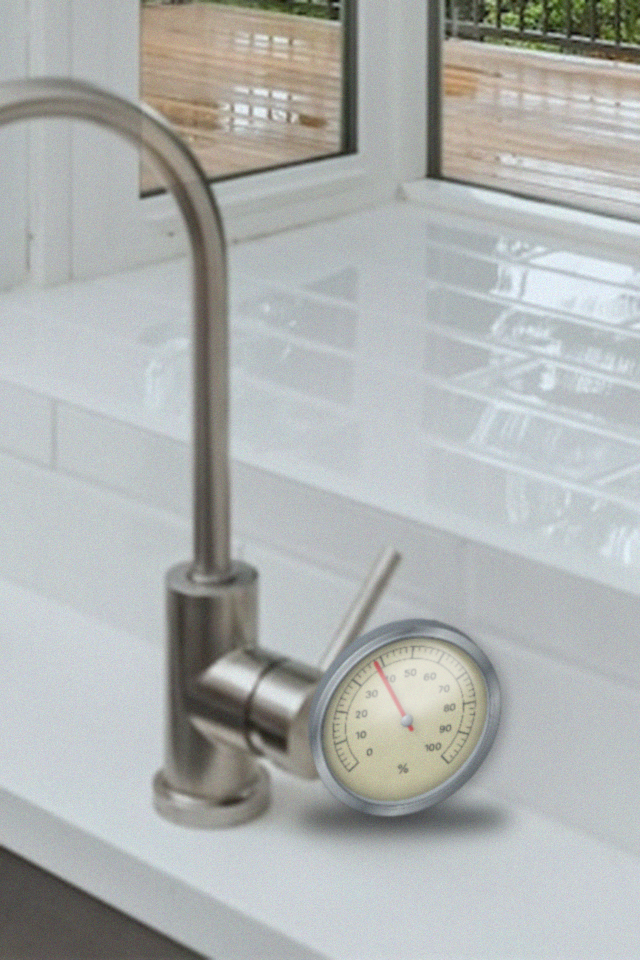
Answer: 38 (%)
